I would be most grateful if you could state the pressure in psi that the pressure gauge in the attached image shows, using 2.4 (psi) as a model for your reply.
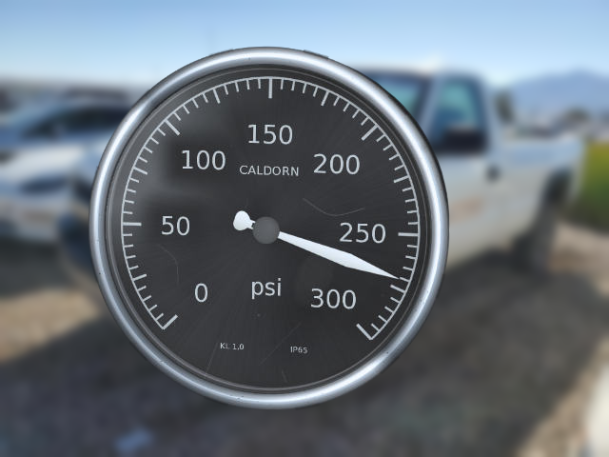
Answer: 270 (psi)
